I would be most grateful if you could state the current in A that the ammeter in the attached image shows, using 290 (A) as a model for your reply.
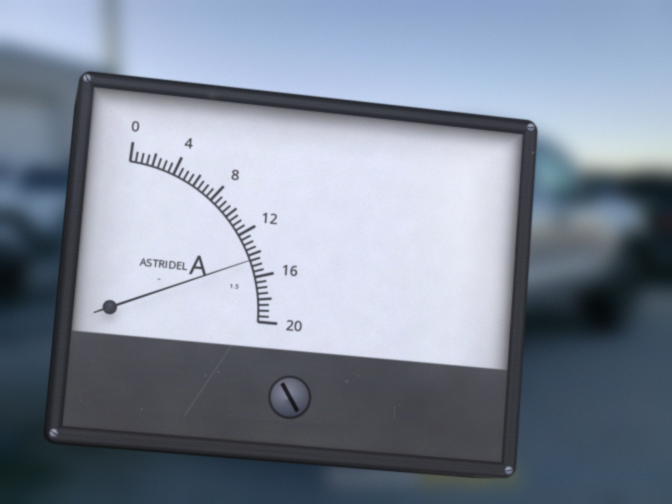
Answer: 14.5 (A)
